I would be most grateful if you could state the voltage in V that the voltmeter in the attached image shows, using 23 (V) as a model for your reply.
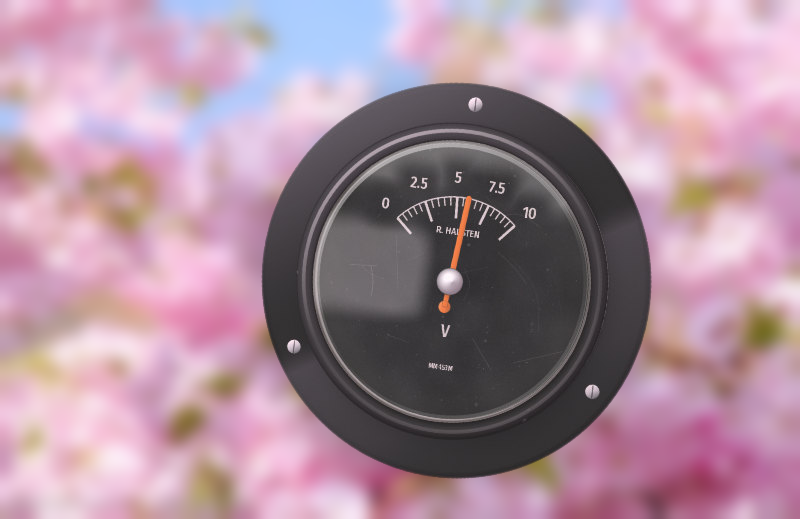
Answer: 6 (V)
